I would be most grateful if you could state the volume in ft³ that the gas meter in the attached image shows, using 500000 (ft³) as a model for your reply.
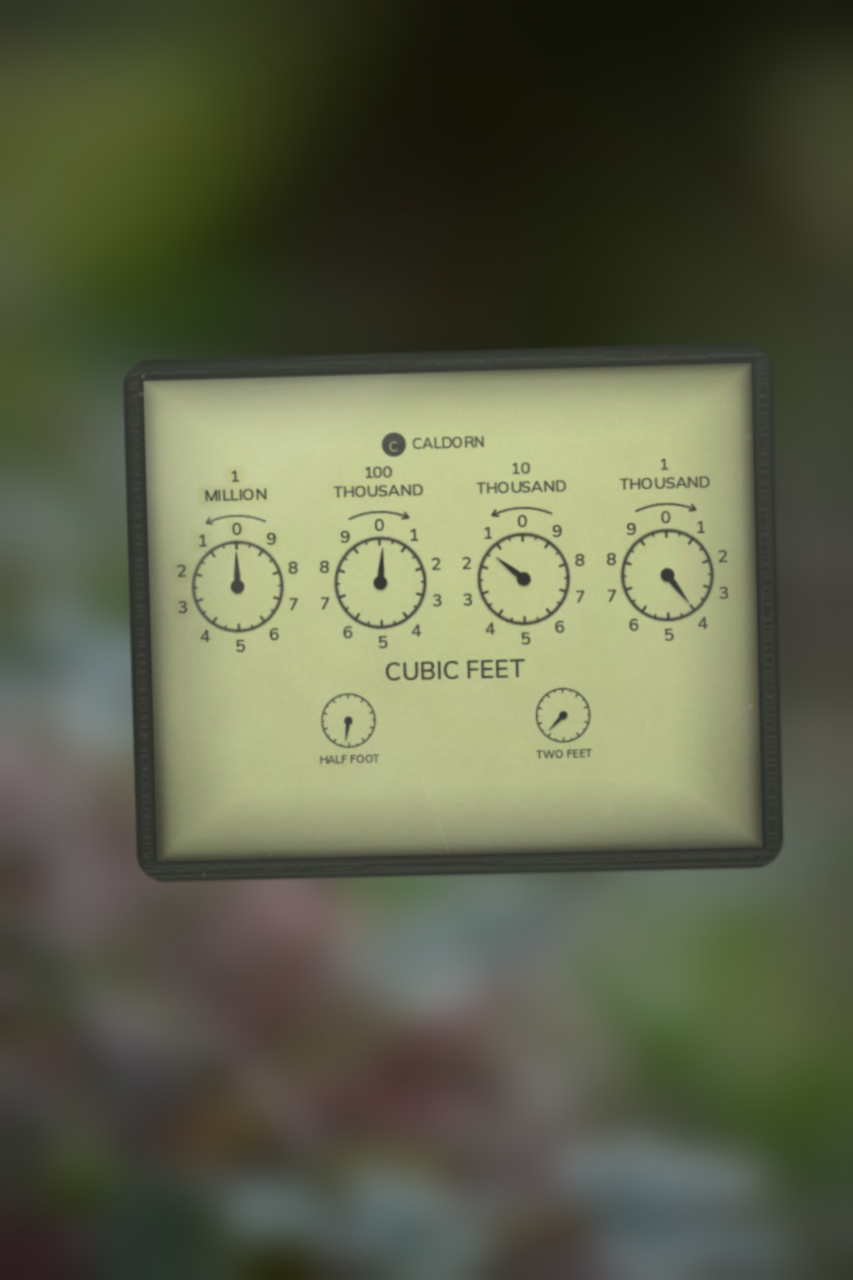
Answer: 1400 (ft³)
